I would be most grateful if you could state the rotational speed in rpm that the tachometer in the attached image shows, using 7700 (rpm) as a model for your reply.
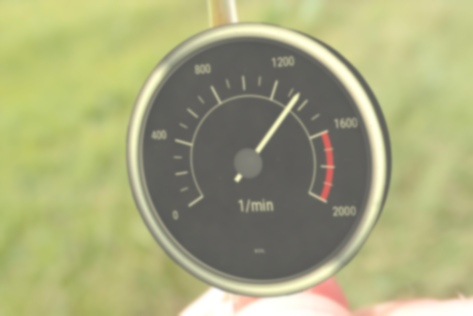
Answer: 1350 (rpm)
